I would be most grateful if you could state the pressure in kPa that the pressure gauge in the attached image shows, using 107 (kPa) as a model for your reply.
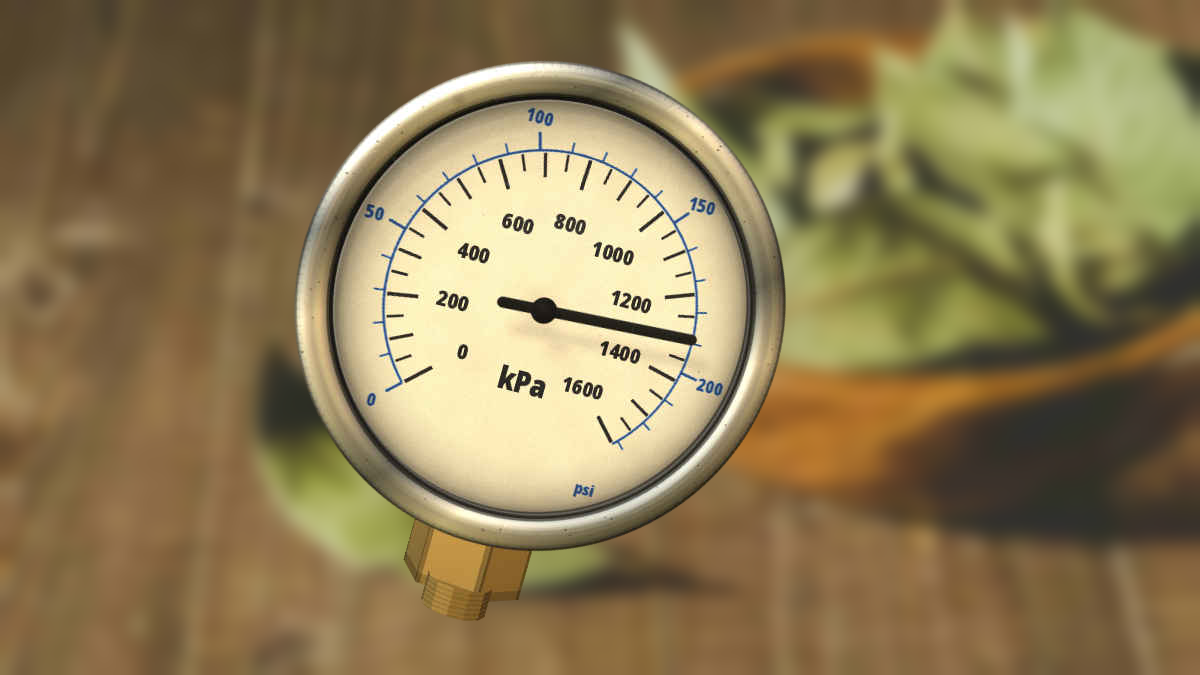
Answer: 1300 (kPa)
